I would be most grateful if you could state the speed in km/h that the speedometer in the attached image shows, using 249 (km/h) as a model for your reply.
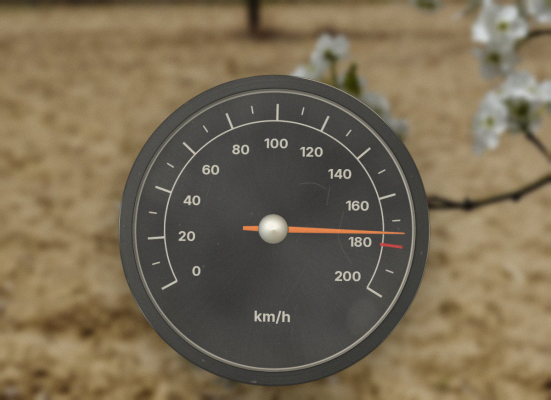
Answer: 175 (km/h)
